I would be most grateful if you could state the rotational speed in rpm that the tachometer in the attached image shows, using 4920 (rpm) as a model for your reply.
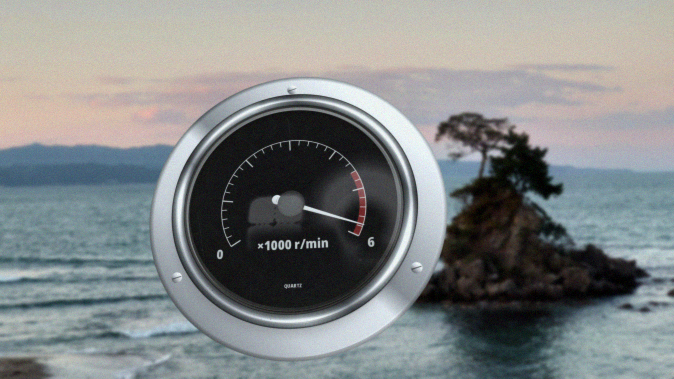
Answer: 5800 (rpm)
